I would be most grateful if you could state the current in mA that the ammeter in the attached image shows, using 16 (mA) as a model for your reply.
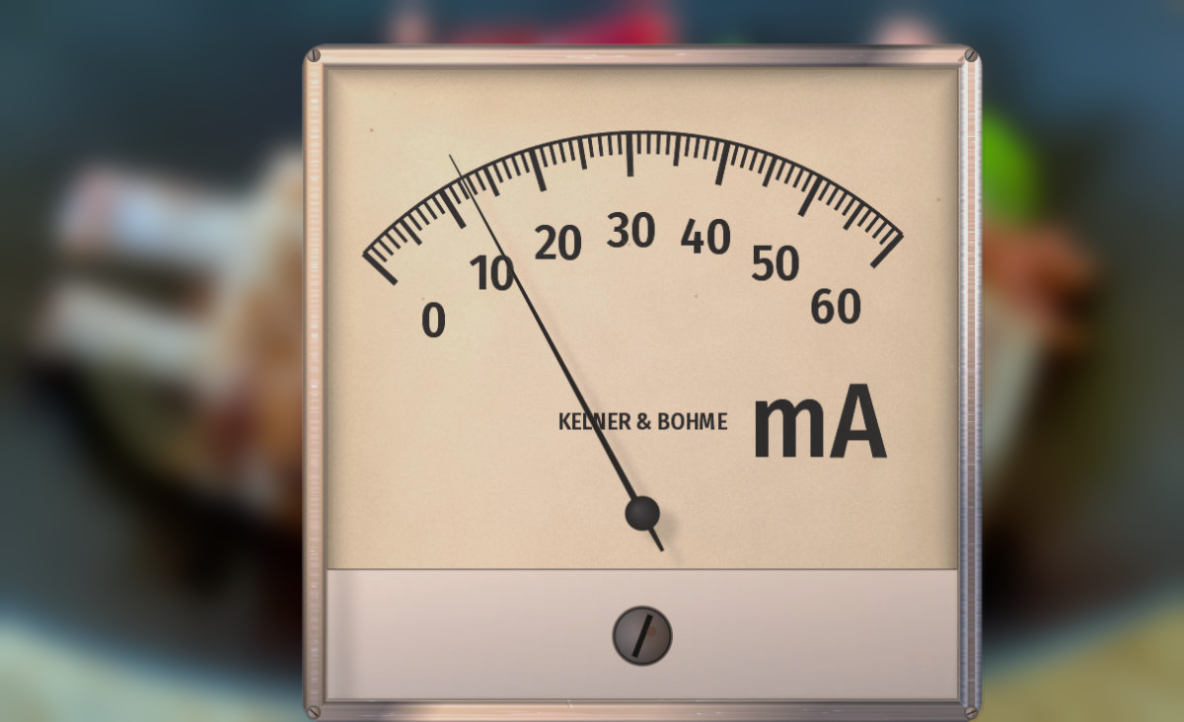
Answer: 12.5 (mA)
